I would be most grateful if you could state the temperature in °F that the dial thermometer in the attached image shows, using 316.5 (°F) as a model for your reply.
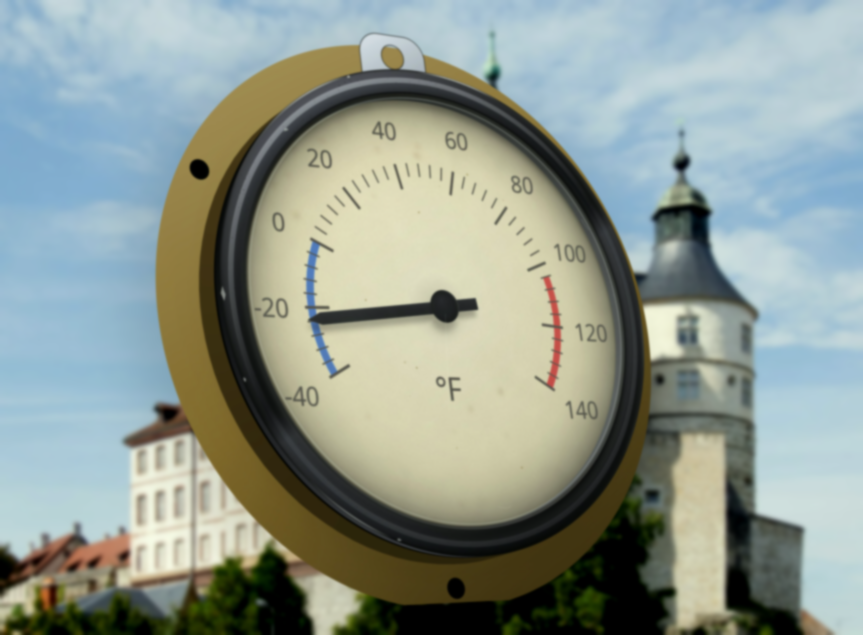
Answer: -24 (°F)
